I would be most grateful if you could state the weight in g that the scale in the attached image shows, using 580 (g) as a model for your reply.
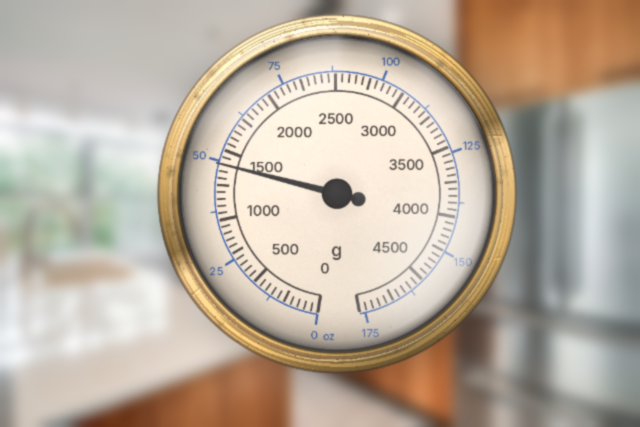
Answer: 1400 (g)
